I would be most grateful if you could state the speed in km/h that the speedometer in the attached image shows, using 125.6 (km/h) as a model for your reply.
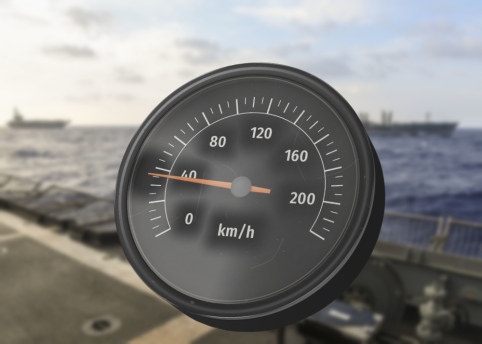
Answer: 35 (km/h)
